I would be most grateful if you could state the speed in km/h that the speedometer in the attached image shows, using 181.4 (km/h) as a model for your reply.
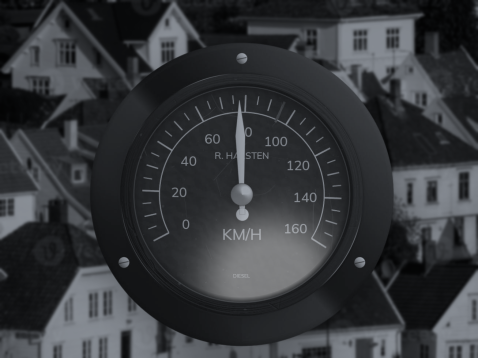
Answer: 77.5 (km/h)
